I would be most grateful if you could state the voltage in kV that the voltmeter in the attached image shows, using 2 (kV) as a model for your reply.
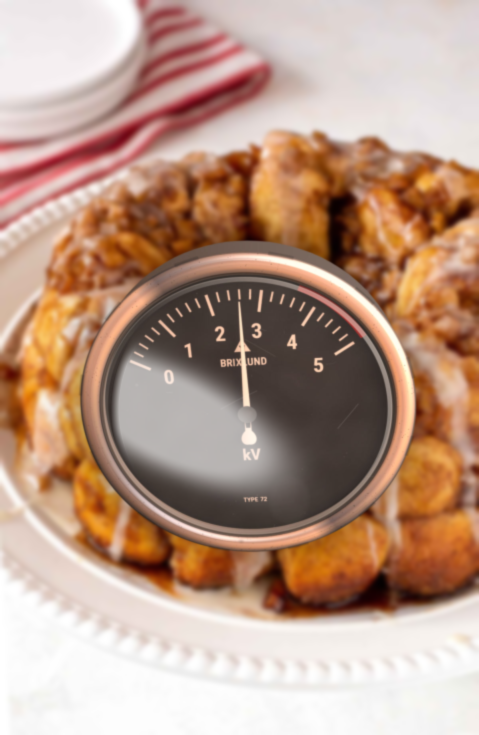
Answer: 2.6 (kV)
